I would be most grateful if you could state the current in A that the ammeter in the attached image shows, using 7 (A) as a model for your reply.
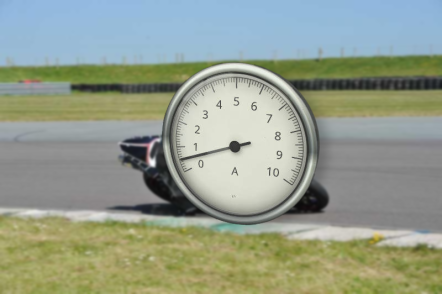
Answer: 0.5 (A)
